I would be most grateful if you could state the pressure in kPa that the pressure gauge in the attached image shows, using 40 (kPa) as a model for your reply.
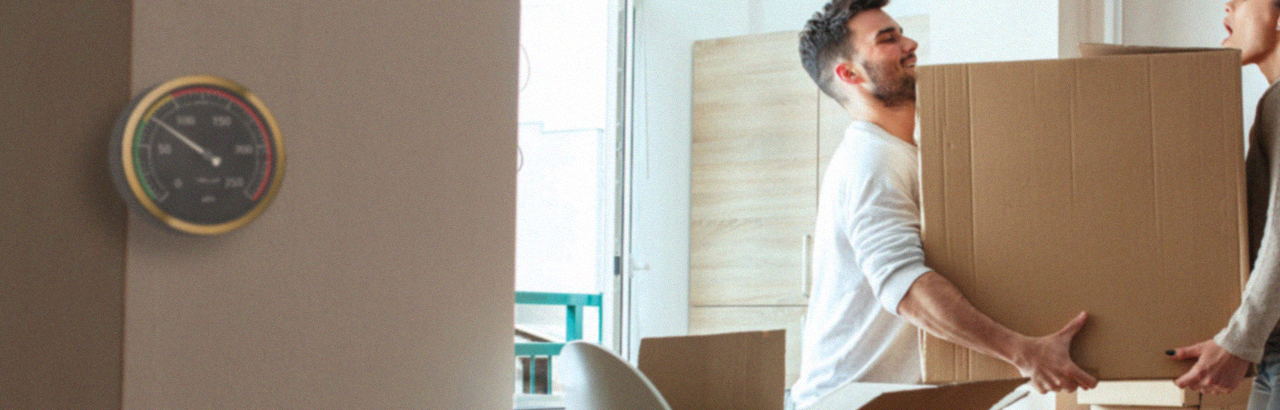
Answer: 75 (kPa)
